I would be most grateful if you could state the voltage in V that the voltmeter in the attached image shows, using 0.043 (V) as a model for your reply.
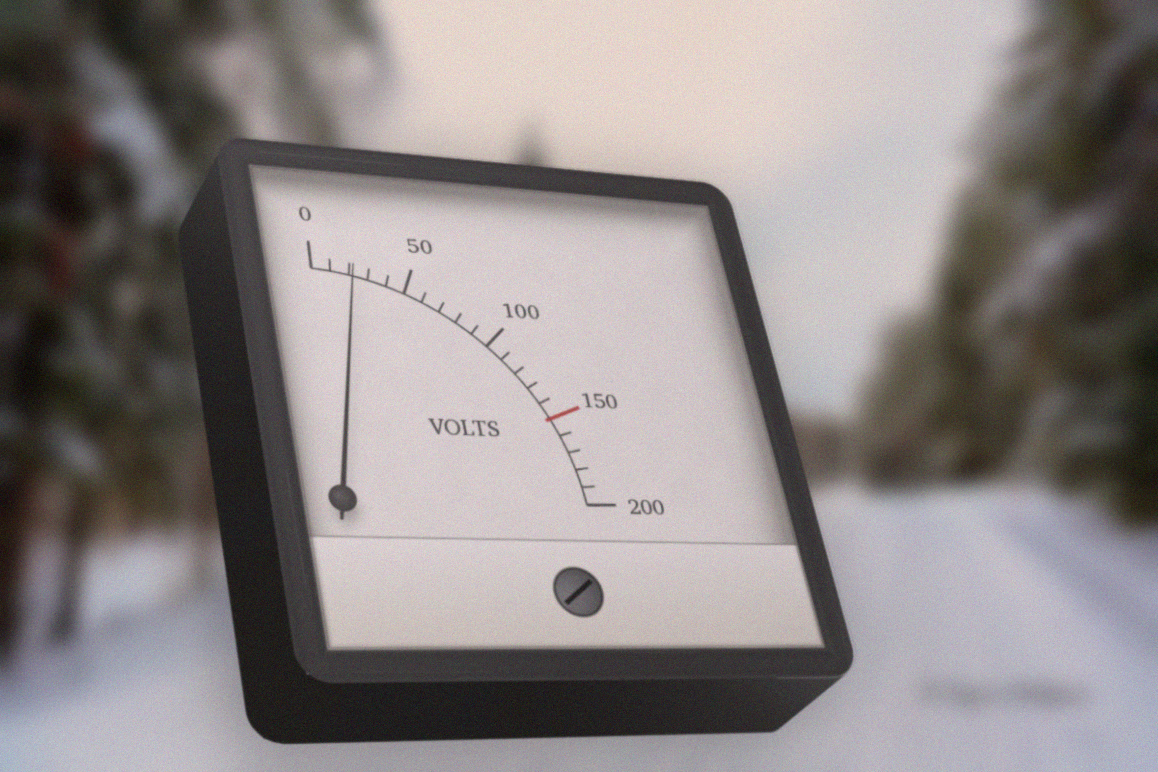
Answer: 20 (V)
